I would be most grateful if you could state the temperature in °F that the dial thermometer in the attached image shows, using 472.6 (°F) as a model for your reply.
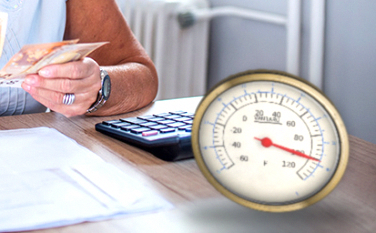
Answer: 100 (°F)
